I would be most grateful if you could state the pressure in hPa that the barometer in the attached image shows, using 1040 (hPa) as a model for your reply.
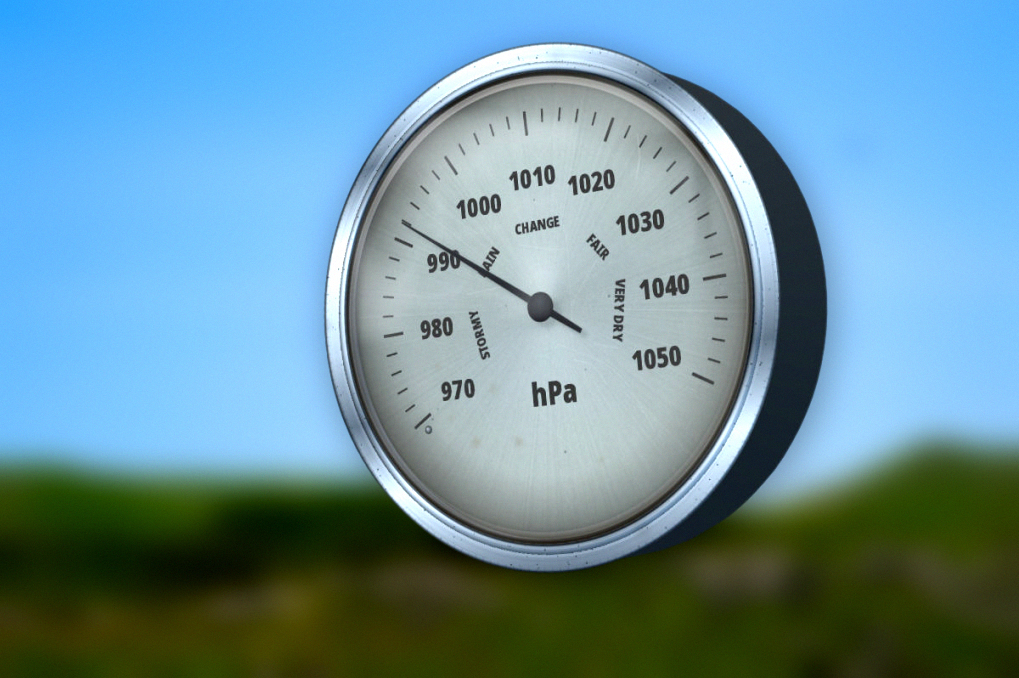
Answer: 992 (hPa)
